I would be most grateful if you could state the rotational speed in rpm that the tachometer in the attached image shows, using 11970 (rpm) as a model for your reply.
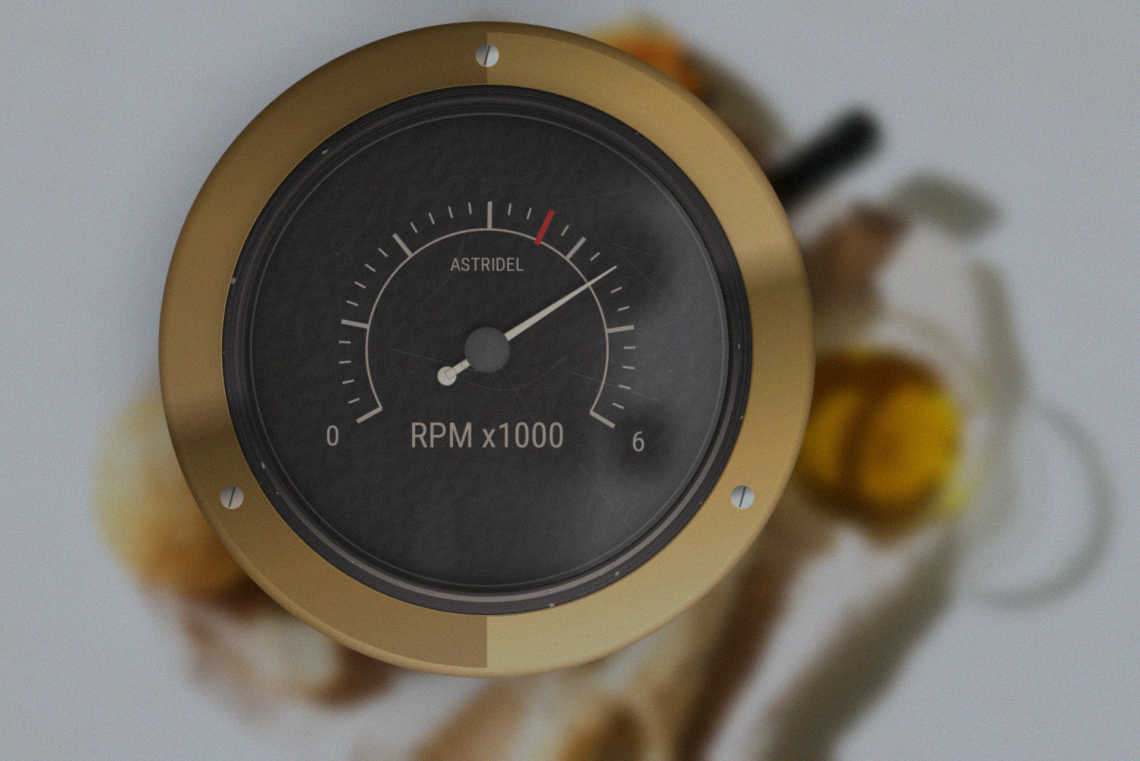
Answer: 4400 (rpm)
